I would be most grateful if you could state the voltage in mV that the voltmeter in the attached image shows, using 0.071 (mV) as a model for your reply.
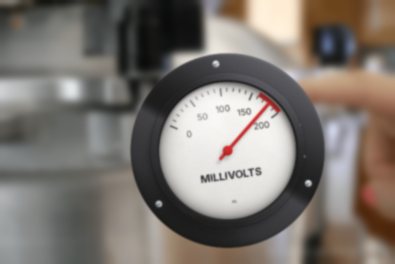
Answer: 180 (mV)
